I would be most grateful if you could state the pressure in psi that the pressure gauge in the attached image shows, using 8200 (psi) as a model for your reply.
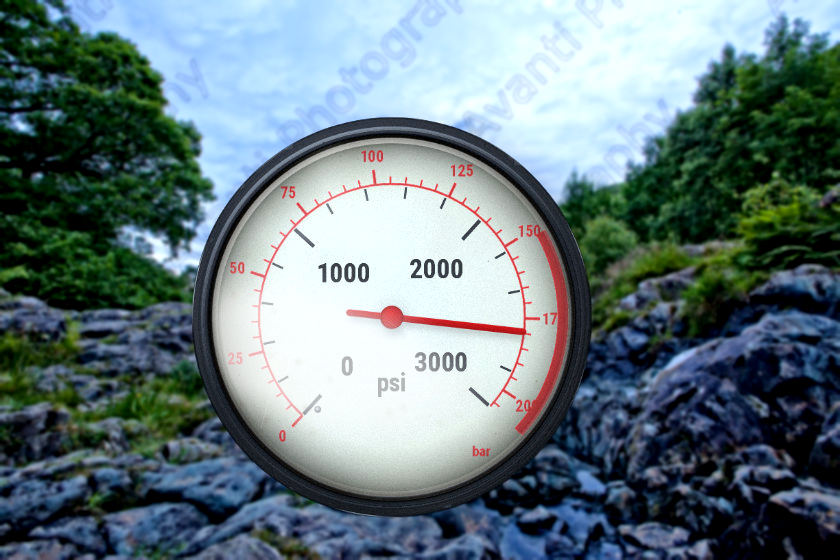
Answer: 2600 (psi)
